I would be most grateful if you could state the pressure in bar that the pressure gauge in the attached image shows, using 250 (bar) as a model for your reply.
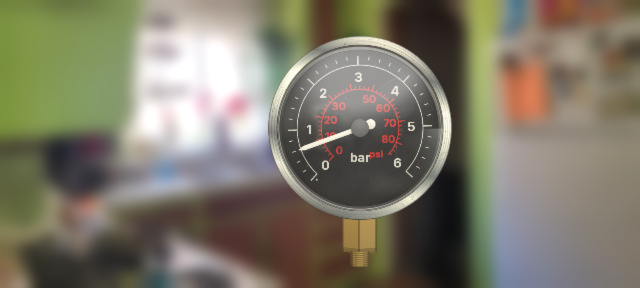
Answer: 0.6 (bar)
